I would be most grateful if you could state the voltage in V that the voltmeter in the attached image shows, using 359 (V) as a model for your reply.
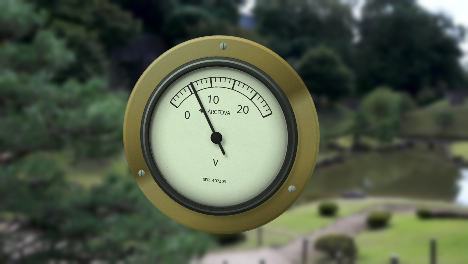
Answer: 6 (V)
